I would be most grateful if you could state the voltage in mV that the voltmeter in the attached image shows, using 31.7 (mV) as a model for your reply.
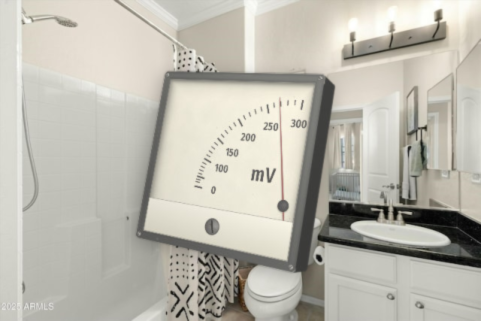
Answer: 270 (mV)
